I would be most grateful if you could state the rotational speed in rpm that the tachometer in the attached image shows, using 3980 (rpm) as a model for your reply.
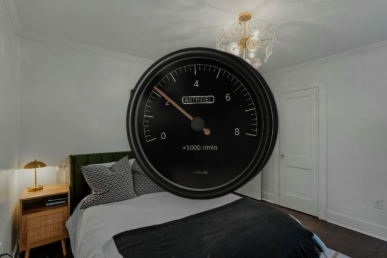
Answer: 2200 (rpm)
